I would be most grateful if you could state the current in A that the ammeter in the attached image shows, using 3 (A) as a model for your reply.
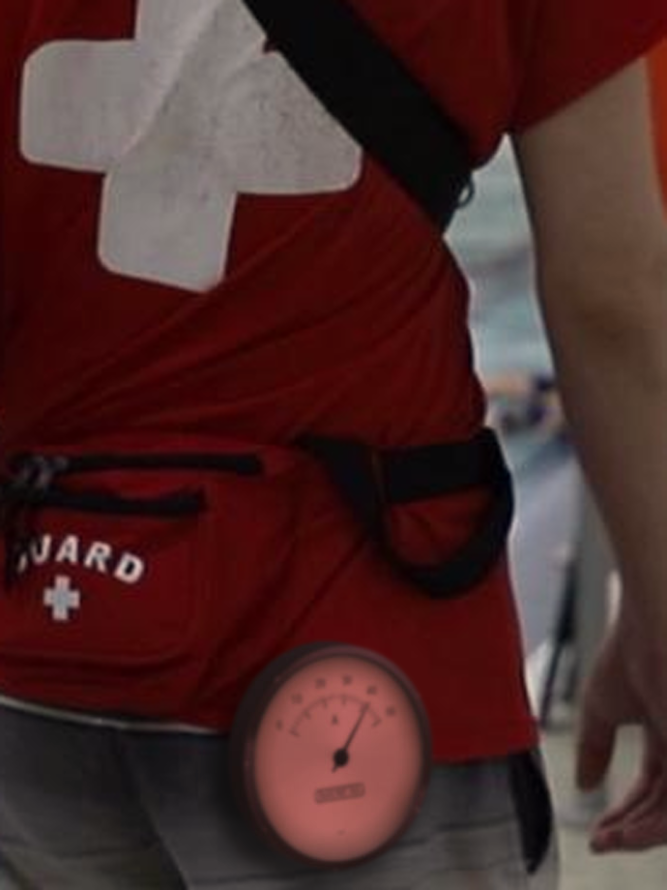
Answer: 40 (A)
